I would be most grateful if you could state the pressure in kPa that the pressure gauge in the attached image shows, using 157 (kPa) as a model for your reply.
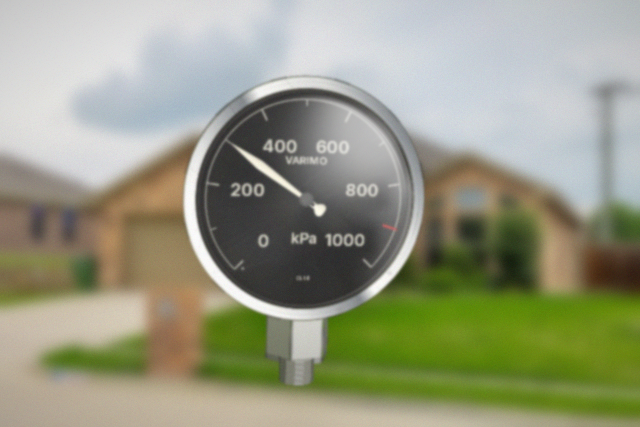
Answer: 300 (kPa)
